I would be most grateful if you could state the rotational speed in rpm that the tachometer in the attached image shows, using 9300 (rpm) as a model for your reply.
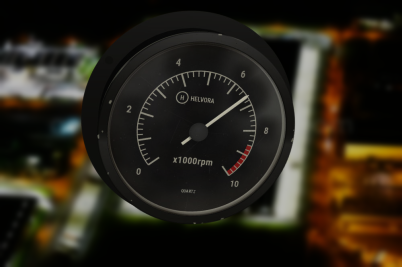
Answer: 6600 (rpm)
